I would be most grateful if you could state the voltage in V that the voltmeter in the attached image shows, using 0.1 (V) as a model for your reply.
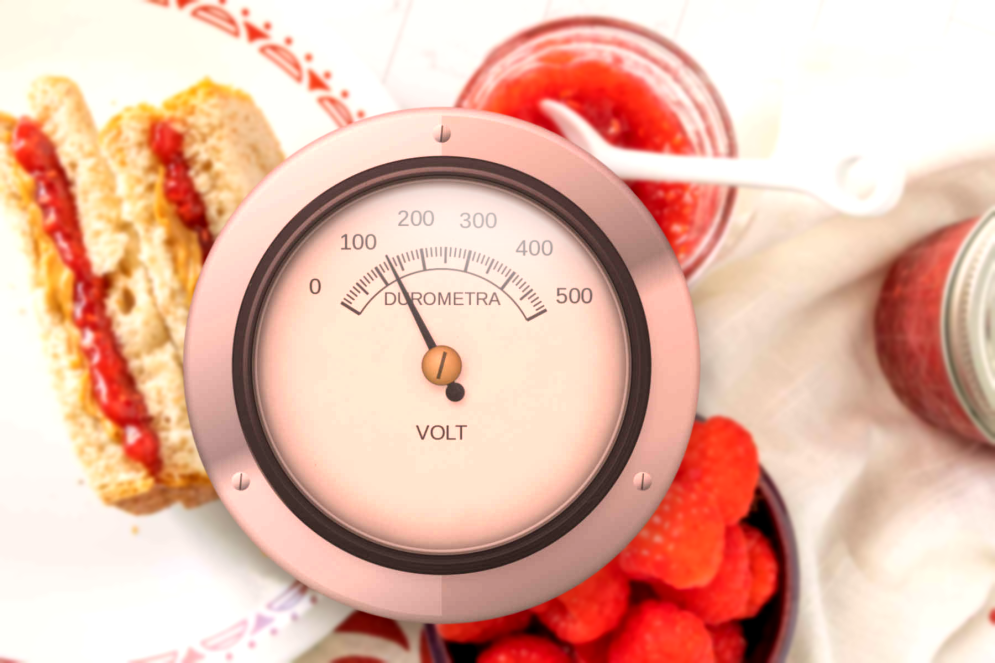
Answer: 130 (V)
